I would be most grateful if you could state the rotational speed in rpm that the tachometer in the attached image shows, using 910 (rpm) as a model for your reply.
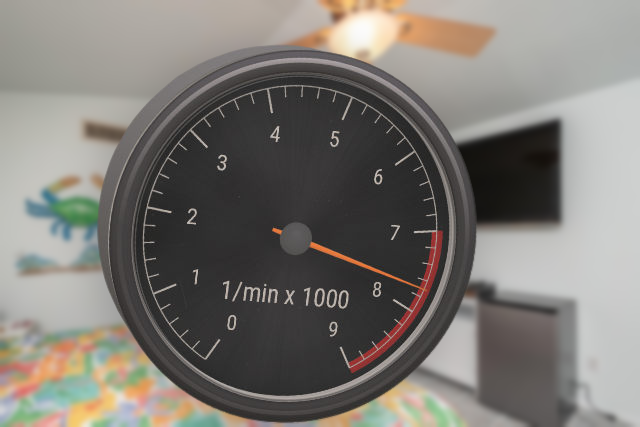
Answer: 7700 (rpm)
